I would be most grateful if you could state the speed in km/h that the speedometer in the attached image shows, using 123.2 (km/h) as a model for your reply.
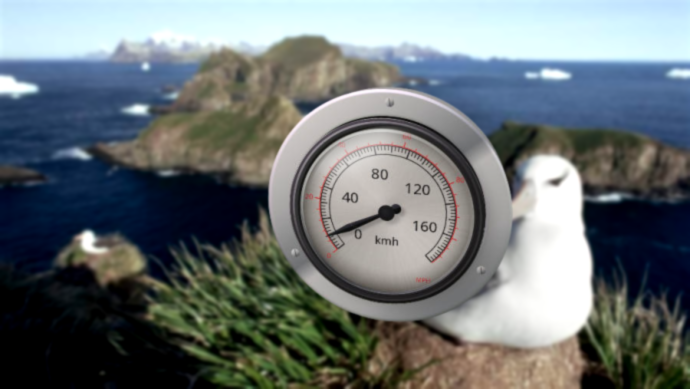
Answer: 10 (km/h)
